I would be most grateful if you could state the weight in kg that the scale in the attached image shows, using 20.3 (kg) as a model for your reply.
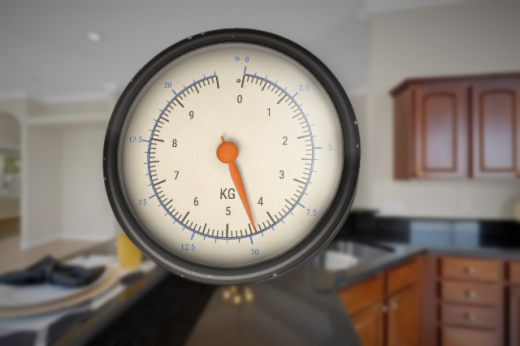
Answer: 4.4 (kg)
